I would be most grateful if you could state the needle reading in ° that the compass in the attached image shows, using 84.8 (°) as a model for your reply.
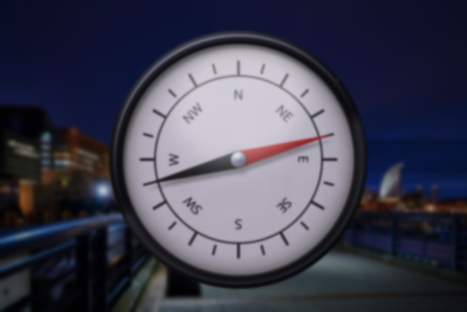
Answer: 75 (°)
